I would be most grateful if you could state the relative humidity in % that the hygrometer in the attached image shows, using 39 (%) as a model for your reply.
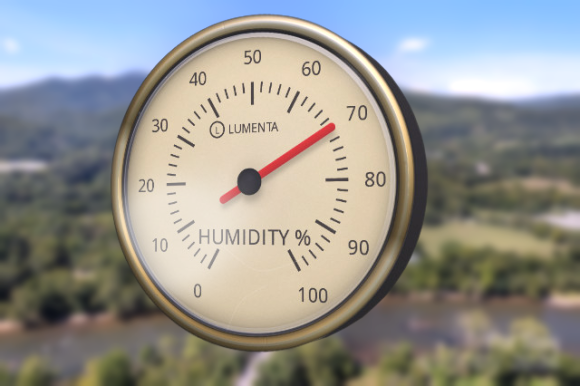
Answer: 70 (%)
